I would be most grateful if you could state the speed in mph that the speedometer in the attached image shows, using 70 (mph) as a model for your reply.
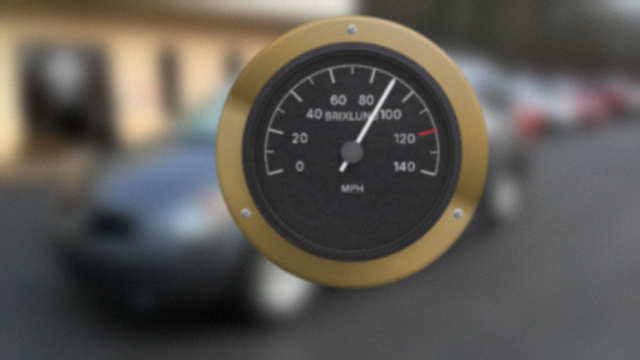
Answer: 90 (mph)
